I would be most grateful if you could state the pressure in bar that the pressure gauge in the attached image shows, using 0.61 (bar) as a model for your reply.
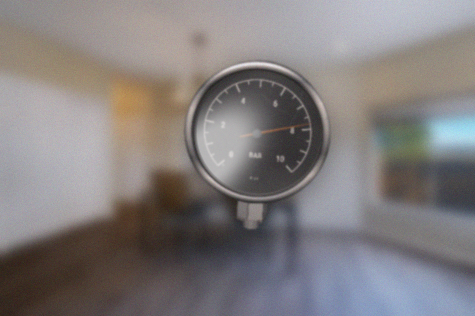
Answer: 7.75 (bar)
